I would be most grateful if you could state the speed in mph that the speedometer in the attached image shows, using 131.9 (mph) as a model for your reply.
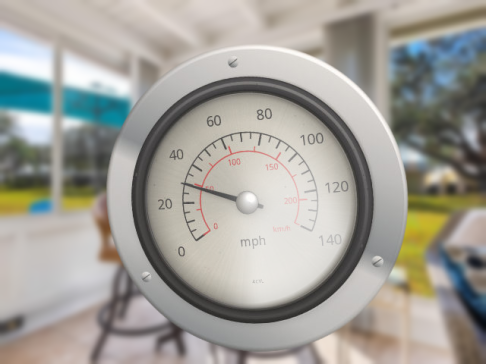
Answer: 30 (mph)
